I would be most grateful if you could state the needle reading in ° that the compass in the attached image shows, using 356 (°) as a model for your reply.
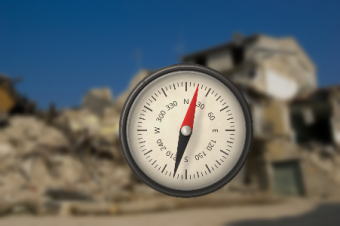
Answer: 15 (°)
